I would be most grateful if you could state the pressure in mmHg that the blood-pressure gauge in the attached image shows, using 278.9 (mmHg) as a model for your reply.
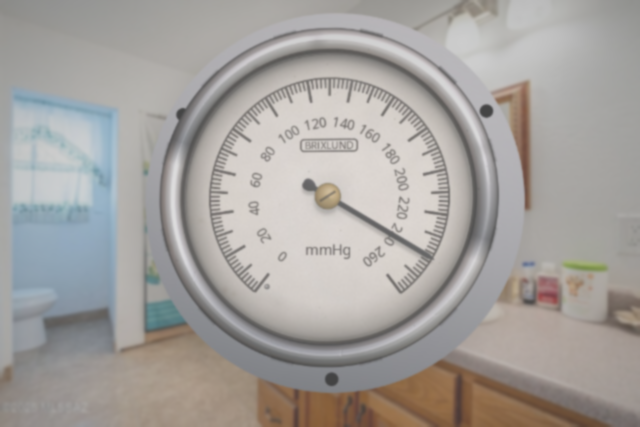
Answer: 240 (mmHg)
